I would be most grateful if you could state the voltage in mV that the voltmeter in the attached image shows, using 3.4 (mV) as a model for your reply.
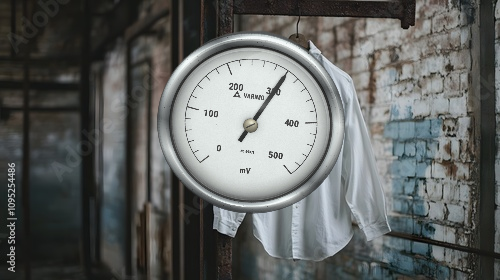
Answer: 300 (mV)
